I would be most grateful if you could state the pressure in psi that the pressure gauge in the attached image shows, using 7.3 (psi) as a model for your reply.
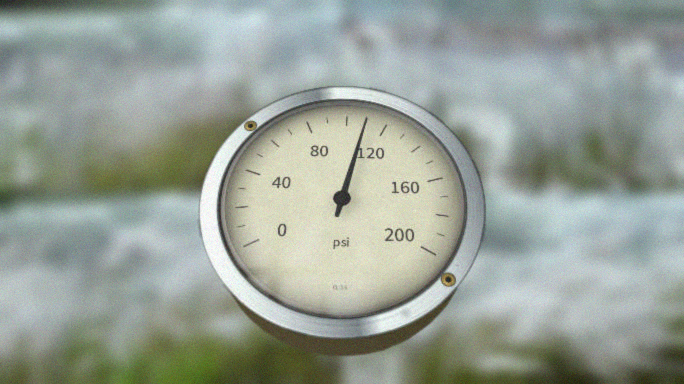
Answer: 110 (psi)
